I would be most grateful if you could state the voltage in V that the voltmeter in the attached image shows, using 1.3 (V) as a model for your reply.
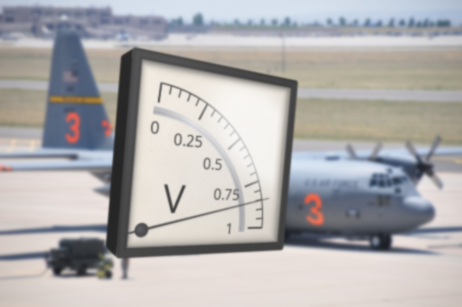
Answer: 0.85 (V)
